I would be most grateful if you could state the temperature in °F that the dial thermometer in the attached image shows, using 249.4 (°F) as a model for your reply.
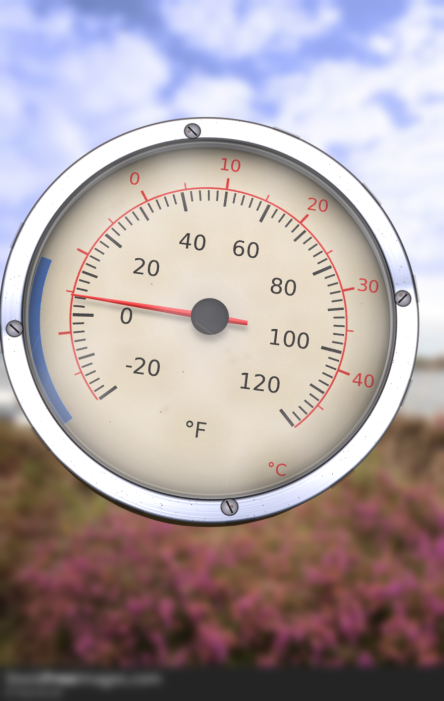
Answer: 4 (°F)
